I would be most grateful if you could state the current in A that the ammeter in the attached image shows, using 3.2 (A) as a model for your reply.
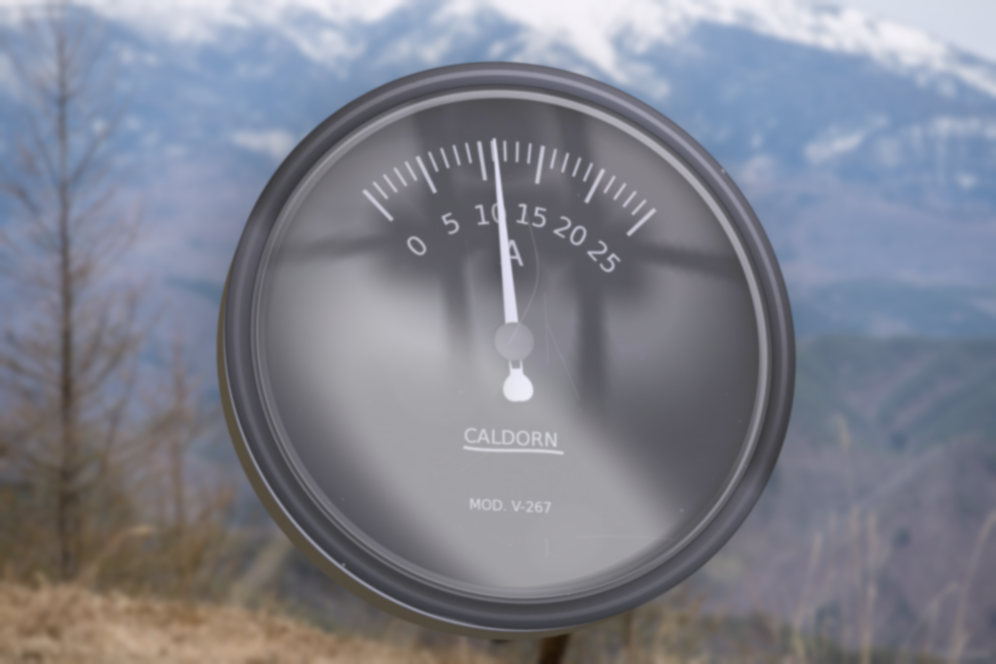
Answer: 11 (A)
